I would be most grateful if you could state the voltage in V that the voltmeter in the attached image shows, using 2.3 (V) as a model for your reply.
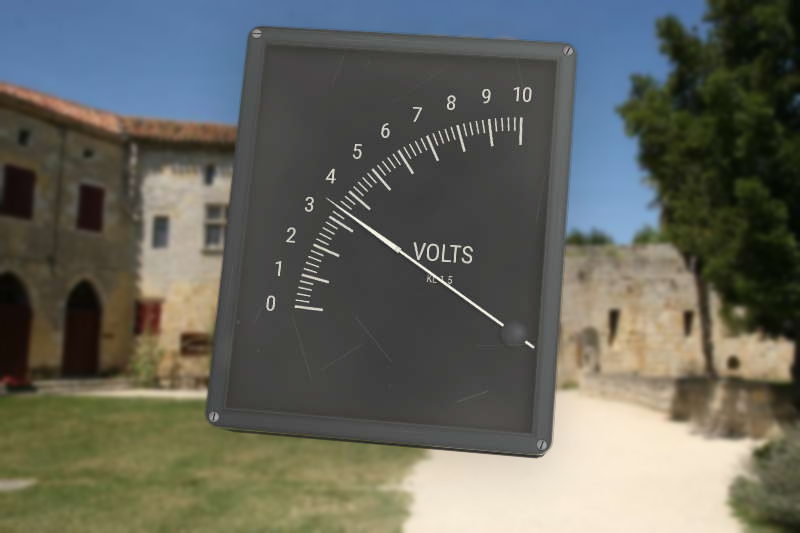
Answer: 3.4 (V)
